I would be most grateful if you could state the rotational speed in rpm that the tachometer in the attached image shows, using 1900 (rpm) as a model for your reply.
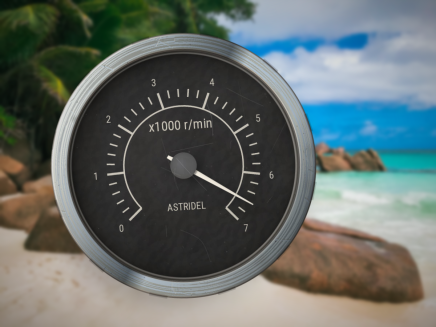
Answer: 6600 (rpm)
